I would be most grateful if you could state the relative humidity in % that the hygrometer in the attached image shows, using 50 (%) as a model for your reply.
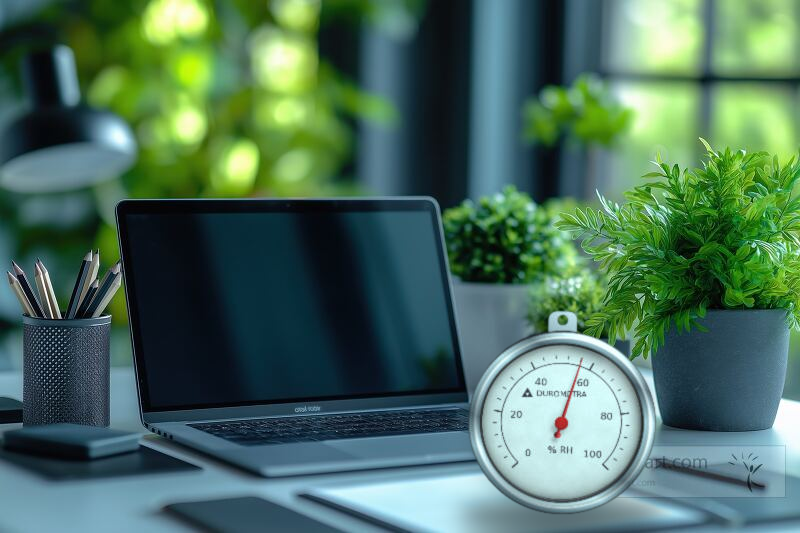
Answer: 56 (%)
